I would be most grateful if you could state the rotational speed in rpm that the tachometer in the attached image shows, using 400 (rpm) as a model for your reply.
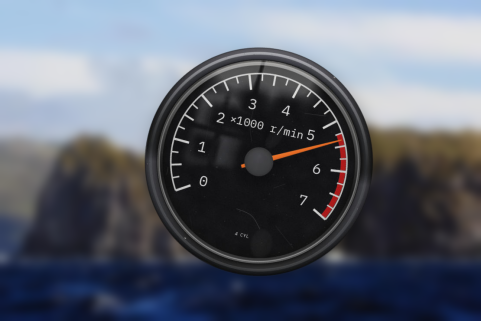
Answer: 5375 (rpm)
